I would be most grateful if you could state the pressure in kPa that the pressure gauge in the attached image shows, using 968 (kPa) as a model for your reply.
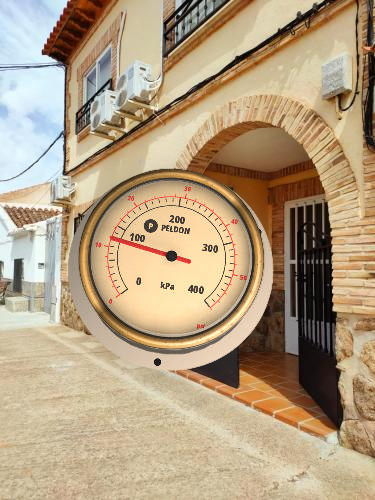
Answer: 80 (kPa)
